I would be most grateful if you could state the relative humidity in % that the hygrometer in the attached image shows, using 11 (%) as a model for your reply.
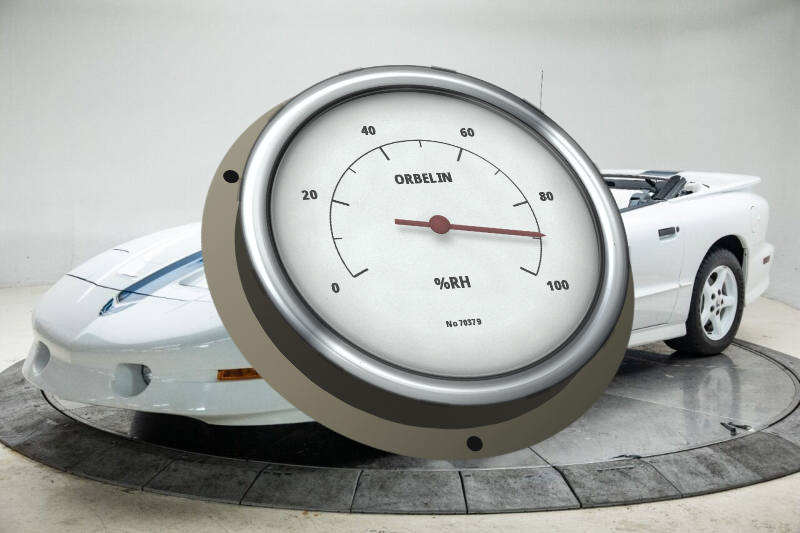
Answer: 90 (%)
